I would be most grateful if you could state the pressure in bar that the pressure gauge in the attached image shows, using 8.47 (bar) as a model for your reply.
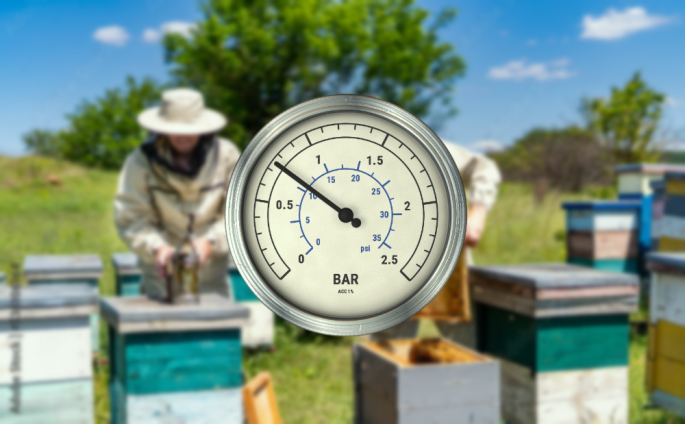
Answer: 0.75 (bar)
